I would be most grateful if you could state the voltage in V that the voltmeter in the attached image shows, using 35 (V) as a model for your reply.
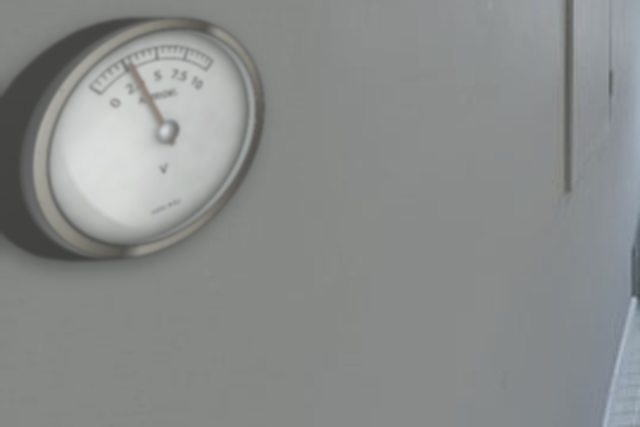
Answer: 2.5 (V)
